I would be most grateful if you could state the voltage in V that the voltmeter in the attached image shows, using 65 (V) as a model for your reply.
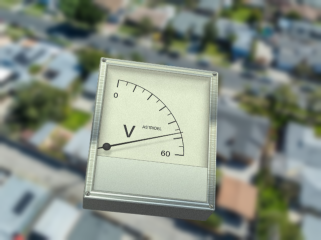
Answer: 47.5 (V)
